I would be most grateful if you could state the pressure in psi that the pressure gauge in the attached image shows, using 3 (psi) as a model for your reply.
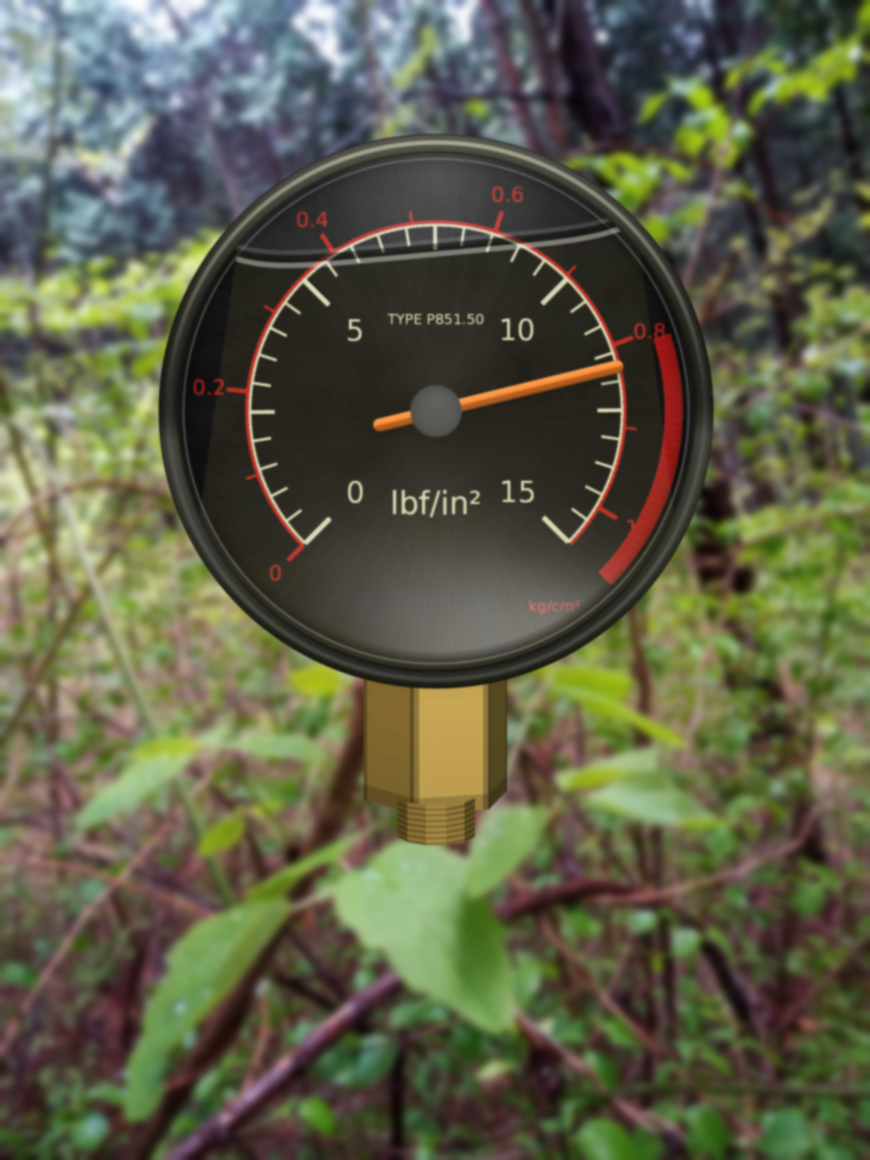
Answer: 11.75 (psi)
